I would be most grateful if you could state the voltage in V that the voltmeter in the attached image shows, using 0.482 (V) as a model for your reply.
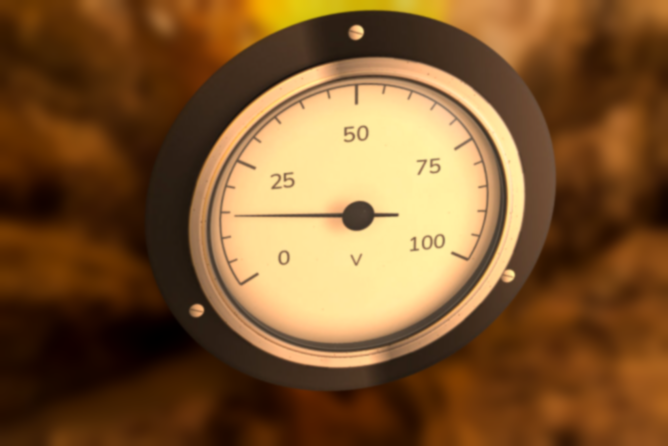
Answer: 15 (V)
